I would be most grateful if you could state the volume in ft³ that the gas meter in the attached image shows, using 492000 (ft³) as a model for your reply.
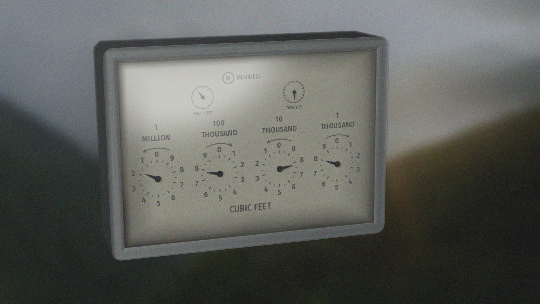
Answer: 177800 (ft³)
